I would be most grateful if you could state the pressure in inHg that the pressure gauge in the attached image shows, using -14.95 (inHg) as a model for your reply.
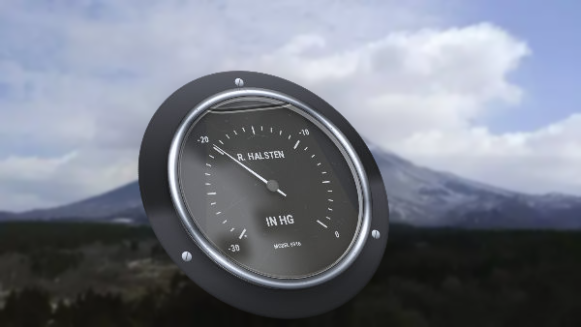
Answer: -20 (inHg)
